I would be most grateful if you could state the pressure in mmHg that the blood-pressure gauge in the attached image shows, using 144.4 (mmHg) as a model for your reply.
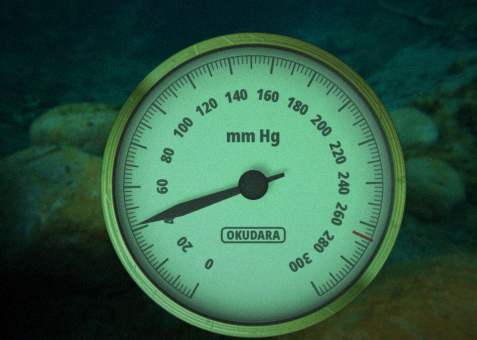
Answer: 42 (mmHg)
